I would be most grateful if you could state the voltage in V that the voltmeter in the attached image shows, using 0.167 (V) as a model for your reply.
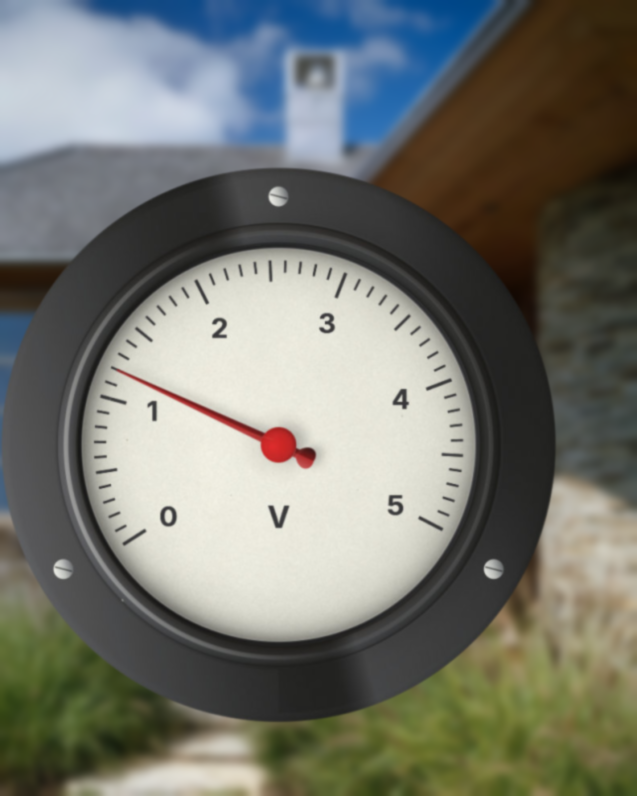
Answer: 1.2 (V)
